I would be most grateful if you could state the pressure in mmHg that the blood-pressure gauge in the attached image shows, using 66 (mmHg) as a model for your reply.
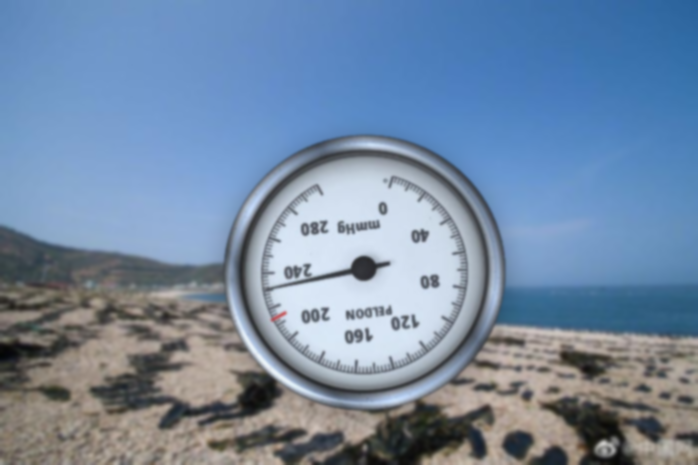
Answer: 230 (mmHg)
